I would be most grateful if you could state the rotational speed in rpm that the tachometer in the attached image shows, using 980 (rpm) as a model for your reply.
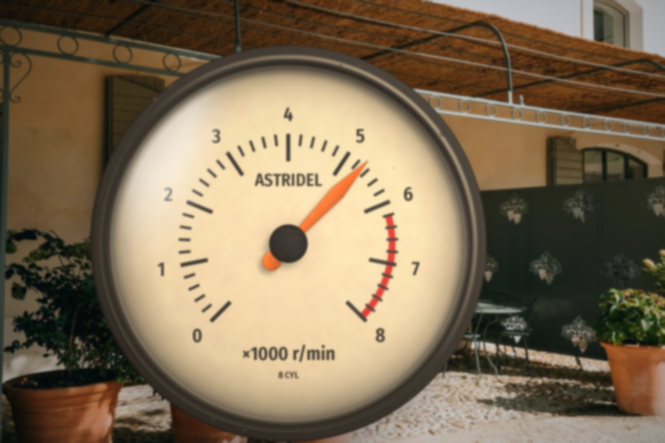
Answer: 5300 (rpm)
